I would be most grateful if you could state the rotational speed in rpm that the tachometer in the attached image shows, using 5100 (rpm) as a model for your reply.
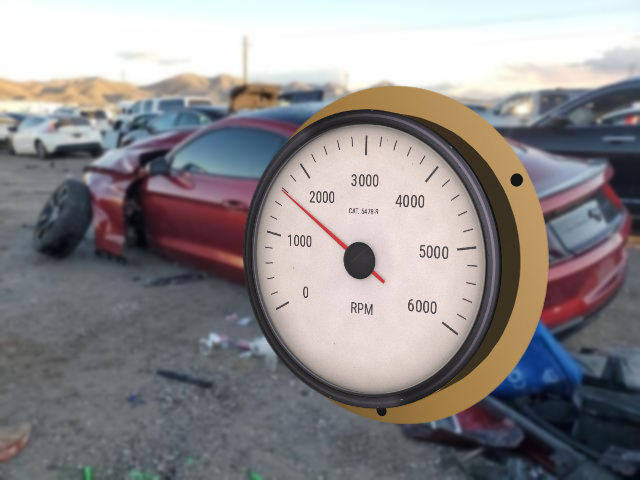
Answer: 1600 (rpm)
